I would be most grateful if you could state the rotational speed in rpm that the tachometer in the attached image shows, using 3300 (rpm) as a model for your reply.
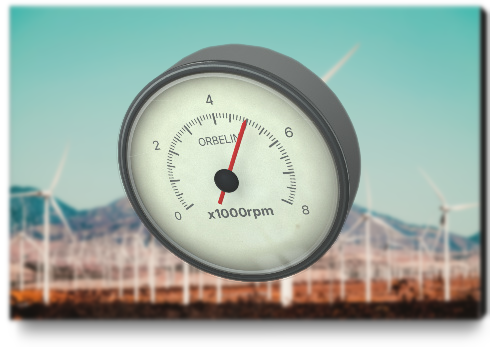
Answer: 5000 (rpm)
